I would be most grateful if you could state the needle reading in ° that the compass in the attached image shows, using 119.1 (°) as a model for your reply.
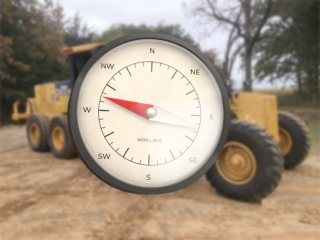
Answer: 285 (°)
